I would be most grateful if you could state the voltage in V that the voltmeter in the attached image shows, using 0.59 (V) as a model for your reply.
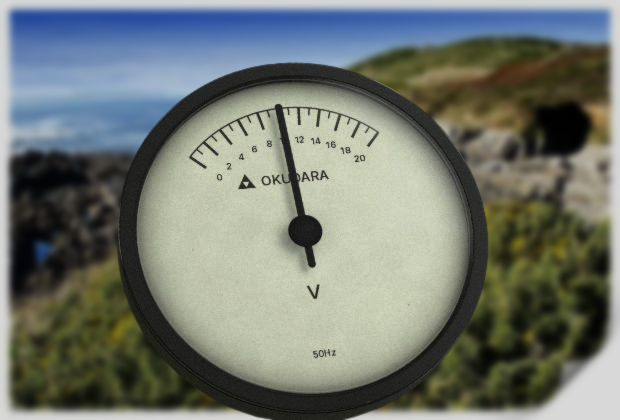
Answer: 10 (V)
